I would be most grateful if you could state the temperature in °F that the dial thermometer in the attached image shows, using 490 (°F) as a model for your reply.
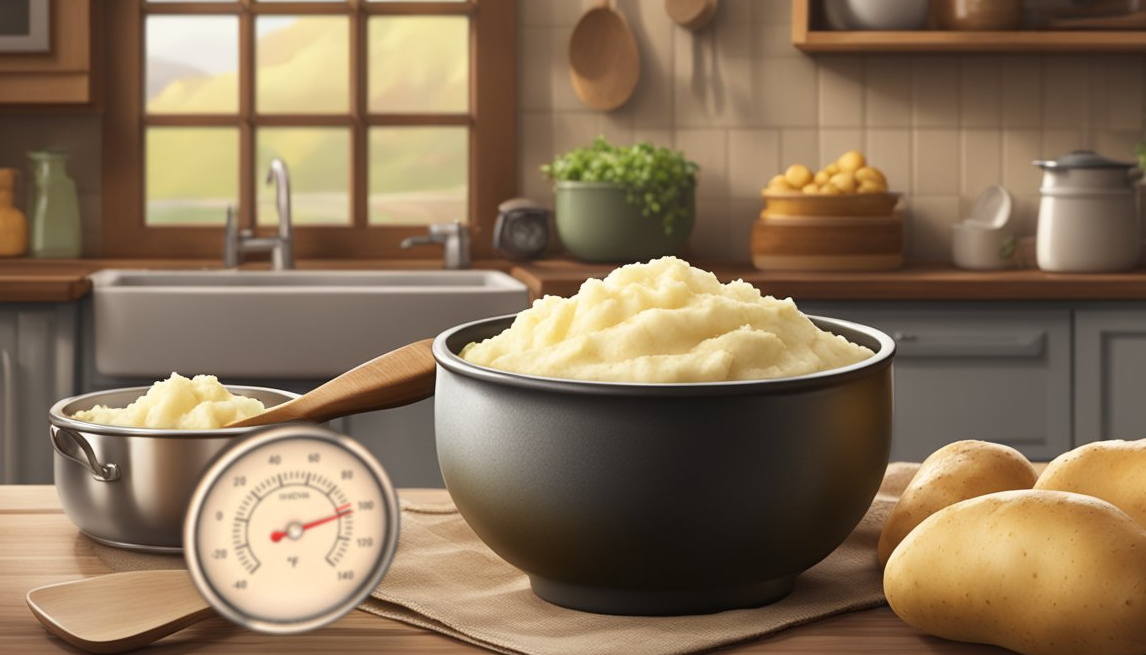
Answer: 100 (°F)
